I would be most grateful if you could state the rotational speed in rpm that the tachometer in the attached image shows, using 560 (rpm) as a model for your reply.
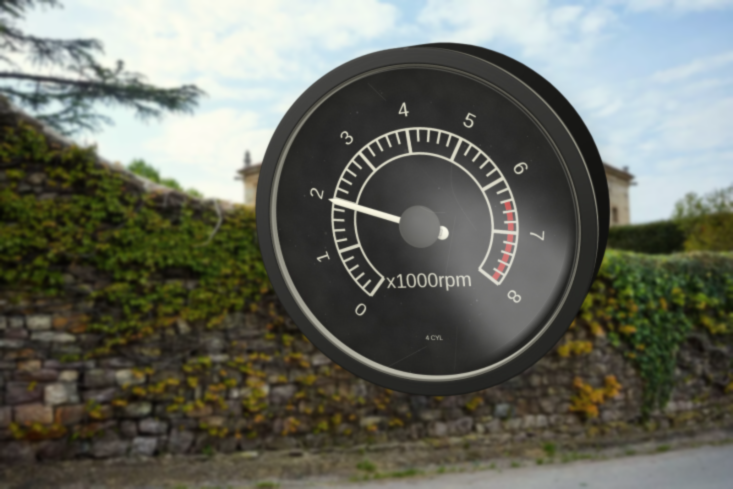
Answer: 2000 (rpm)
